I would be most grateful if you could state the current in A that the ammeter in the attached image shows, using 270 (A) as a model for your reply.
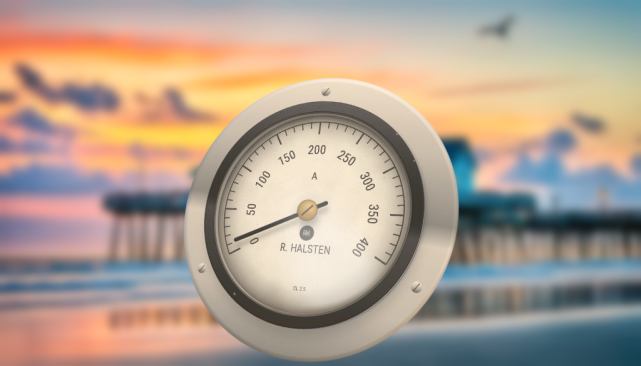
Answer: 10 (A)
